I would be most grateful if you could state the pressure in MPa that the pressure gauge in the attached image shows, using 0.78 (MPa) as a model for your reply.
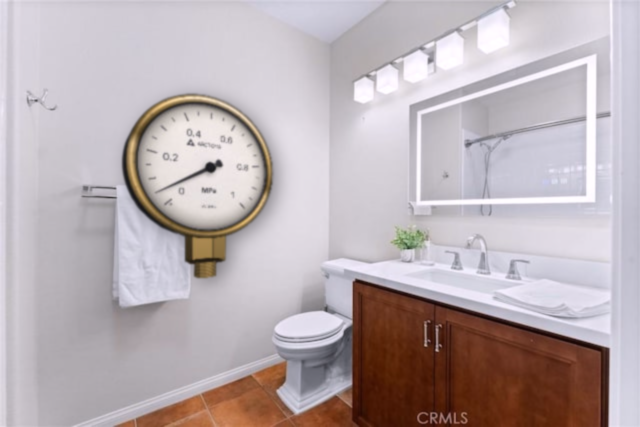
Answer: 0.05 (MPa)
